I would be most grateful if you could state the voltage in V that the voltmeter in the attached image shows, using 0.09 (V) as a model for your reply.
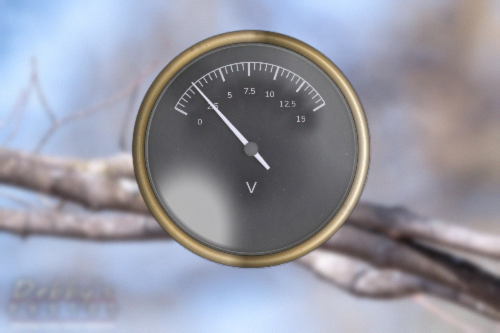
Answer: 2.5 (V)
